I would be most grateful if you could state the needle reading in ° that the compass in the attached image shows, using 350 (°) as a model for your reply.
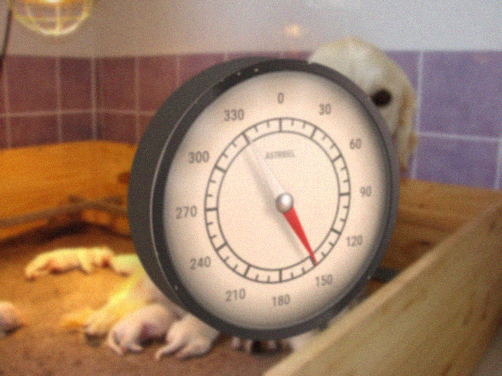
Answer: 150 (°)
